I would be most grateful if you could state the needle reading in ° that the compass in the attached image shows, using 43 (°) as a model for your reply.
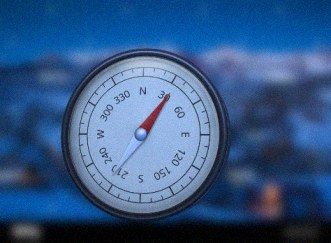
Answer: 35 (°)
